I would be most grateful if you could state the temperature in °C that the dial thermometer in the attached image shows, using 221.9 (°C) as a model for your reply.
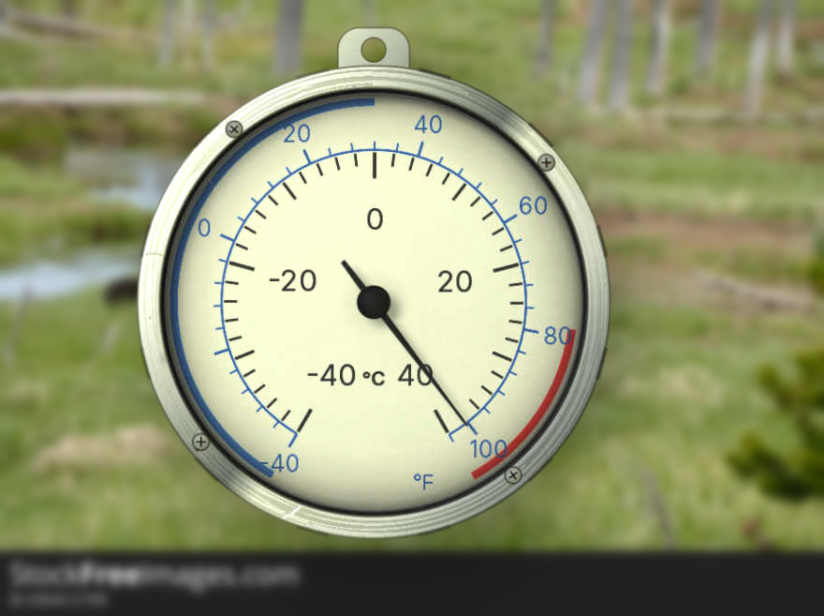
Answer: 38 (°C)
